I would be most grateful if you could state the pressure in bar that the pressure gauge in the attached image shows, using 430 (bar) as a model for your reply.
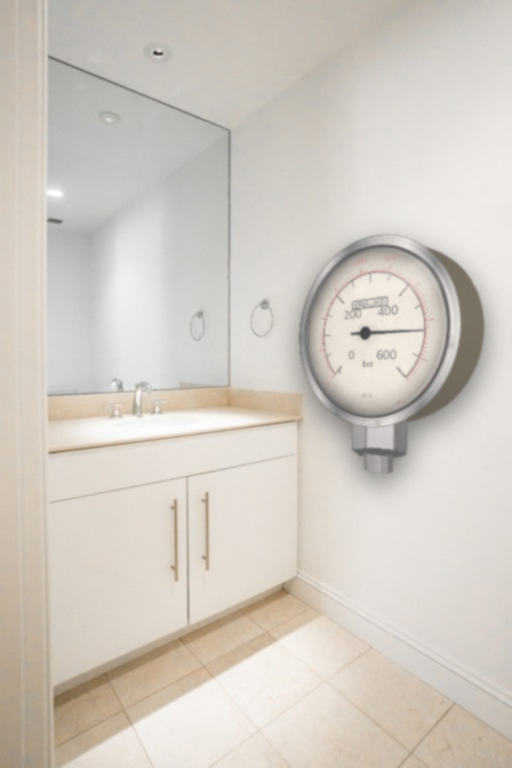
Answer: 500 (bar)
